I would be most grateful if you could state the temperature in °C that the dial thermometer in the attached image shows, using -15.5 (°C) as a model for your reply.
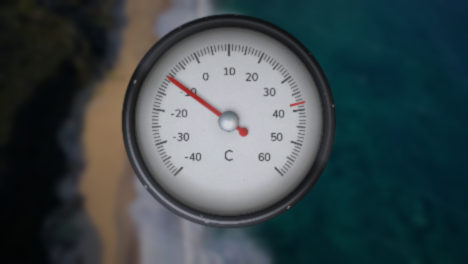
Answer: -10 (°C)
